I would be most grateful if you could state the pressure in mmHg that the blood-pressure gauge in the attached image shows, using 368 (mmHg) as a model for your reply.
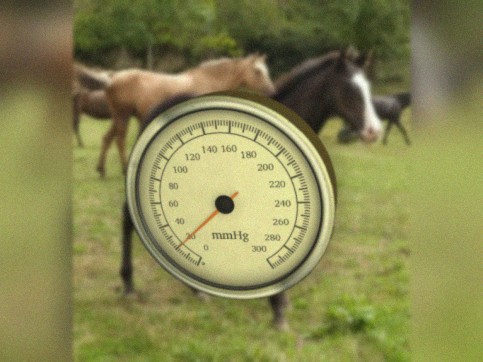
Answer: 20 (mmHg)
